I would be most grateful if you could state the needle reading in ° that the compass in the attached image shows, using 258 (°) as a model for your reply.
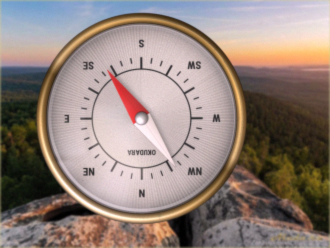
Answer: 145 (°)
